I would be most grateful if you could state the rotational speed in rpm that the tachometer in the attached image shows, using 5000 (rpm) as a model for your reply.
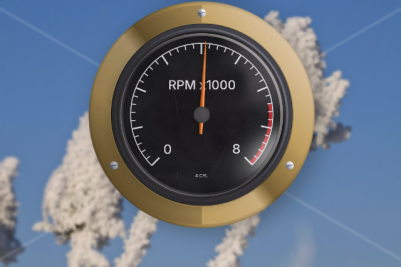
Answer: 4100 (rpm)
